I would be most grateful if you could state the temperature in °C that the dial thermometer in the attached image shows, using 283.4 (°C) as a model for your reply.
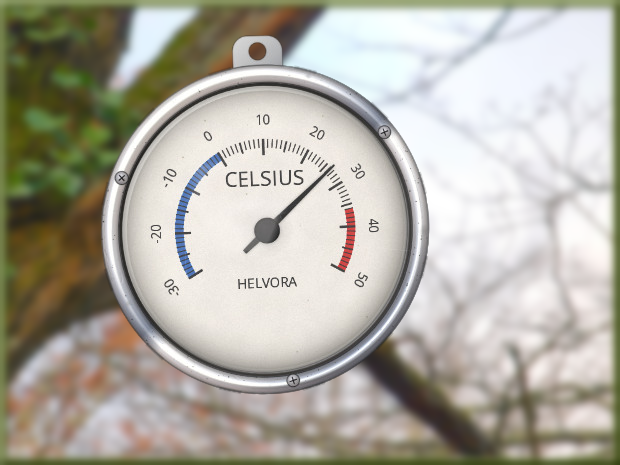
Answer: 26 (°C)
